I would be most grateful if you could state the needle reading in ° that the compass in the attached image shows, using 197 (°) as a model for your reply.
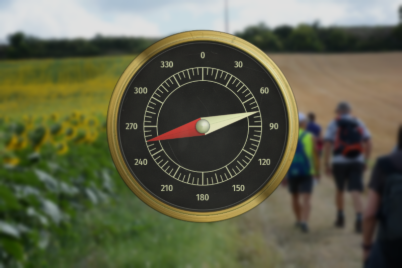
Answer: 255 (°)
